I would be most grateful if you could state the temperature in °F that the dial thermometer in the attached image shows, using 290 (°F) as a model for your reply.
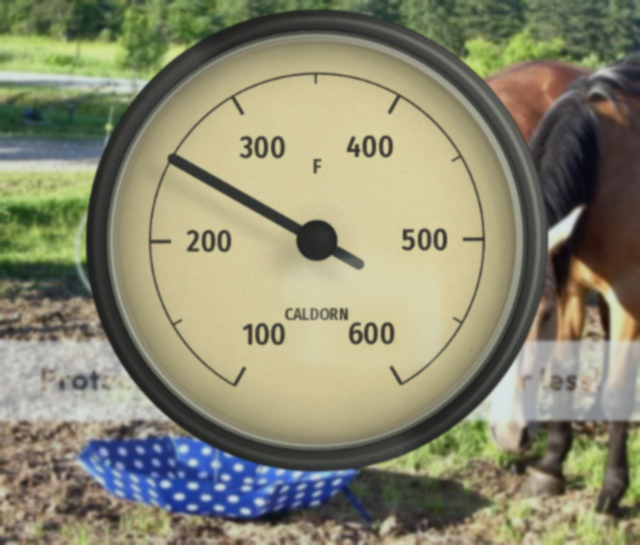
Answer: 250 (°F)
